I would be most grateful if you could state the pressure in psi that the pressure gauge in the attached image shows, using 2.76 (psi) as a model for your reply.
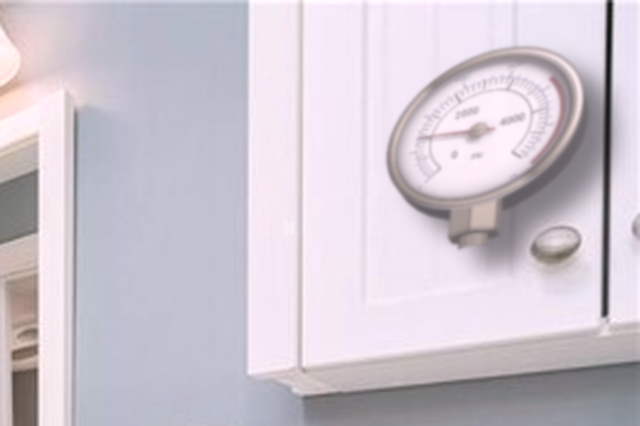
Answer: 1000 (psi)
